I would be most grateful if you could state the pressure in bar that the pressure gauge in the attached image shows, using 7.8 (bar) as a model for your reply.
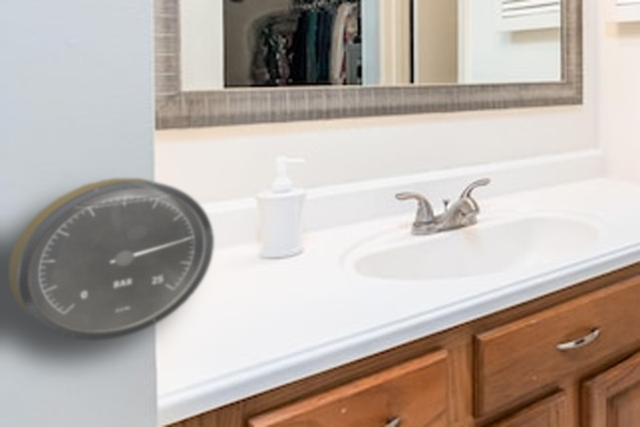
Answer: 20 (bar)
